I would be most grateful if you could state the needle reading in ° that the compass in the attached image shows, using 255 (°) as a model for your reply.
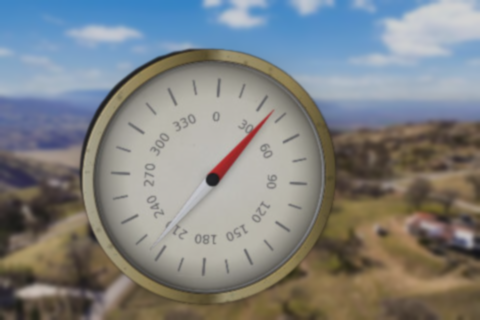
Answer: 37.5 (°)
